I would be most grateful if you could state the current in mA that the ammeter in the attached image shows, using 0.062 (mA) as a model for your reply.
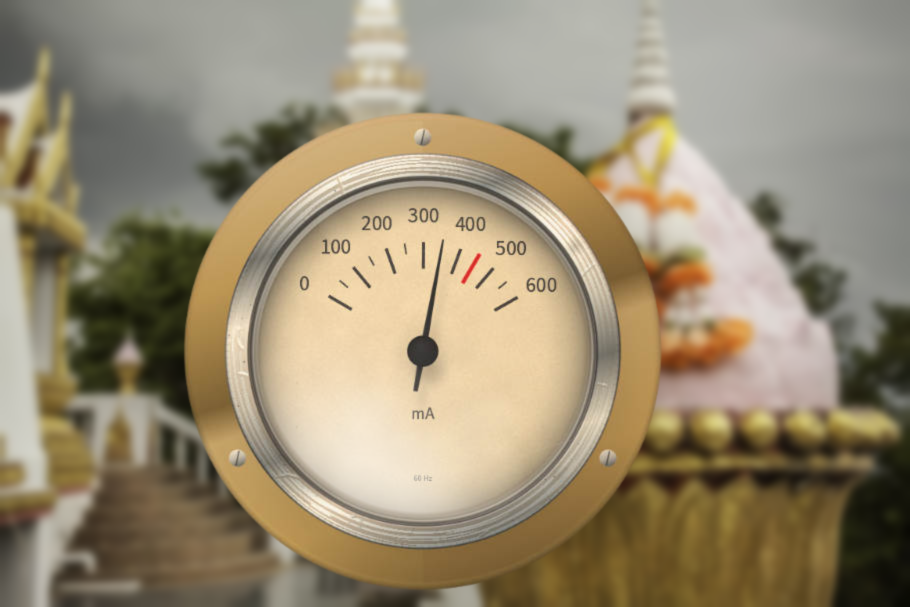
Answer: 350 (mA)
